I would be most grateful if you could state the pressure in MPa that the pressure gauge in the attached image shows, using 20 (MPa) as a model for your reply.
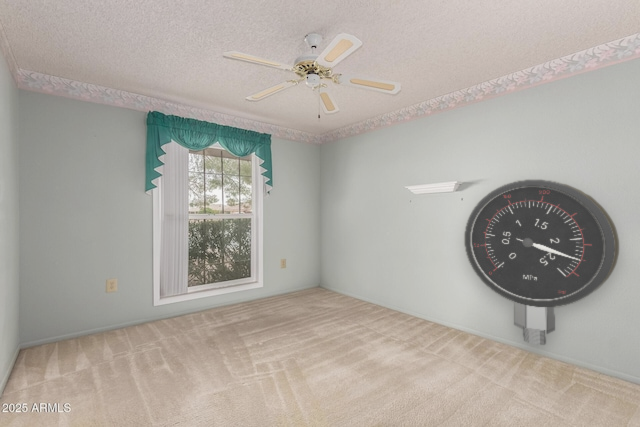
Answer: 2.25 (MPa)
